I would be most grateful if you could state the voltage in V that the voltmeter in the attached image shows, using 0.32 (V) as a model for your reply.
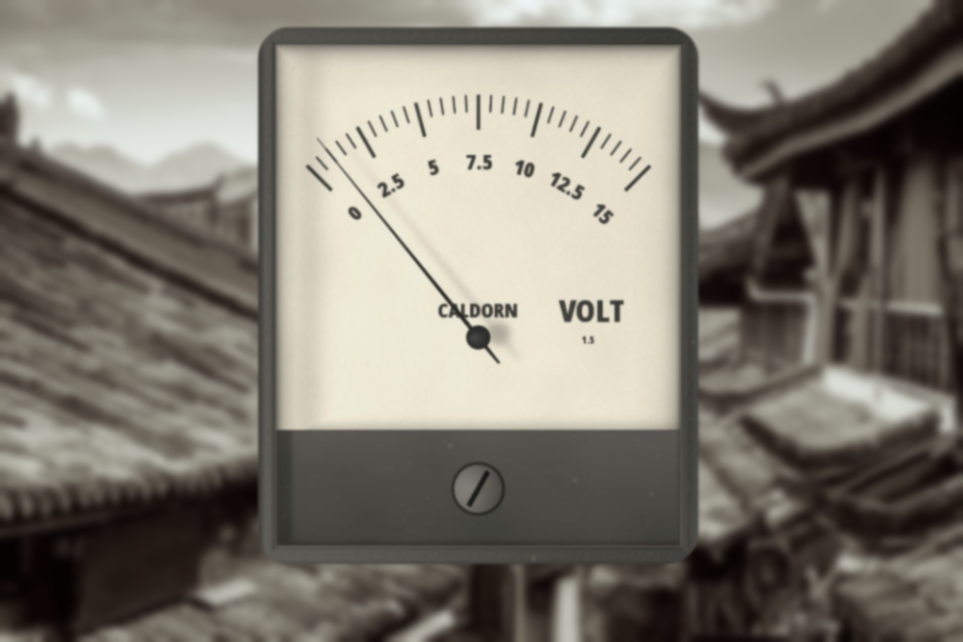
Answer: 1 (V)
